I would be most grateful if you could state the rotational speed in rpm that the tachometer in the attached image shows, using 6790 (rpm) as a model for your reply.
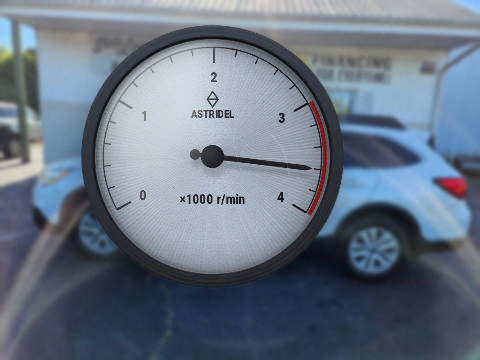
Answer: 3600 (rpm)
